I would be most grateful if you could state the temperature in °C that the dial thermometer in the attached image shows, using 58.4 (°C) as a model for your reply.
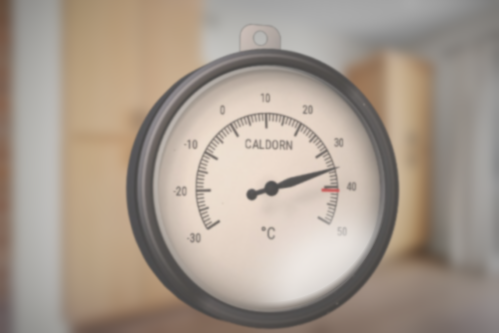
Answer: 35 (°C)
